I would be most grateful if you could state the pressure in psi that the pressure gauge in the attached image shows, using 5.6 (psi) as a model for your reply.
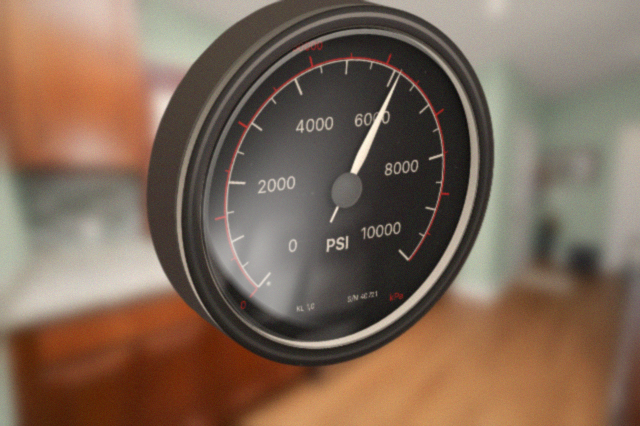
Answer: 6000 (psi)
